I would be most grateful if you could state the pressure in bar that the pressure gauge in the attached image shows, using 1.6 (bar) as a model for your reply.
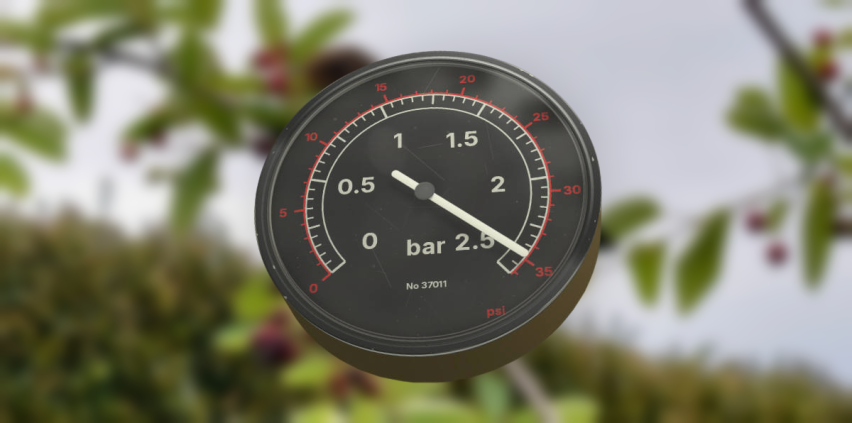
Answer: 2.4 (bar)
